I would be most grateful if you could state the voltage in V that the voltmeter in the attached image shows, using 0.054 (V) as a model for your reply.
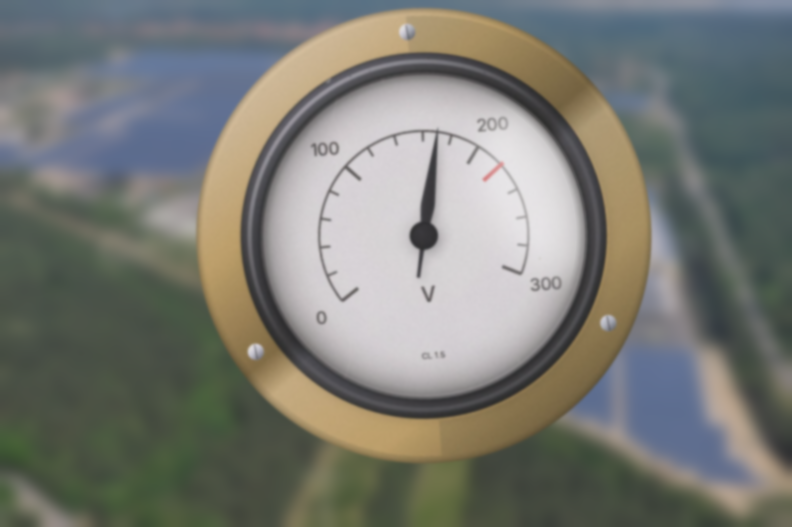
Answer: 170 (V)
